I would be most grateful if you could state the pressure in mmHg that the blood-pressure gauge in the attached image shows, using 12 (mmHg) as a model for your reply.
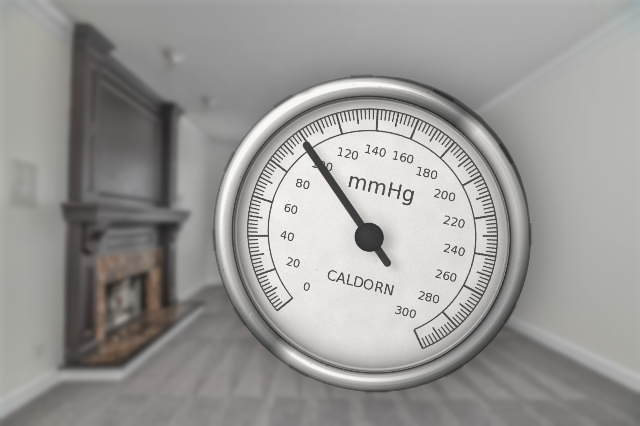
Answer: 100 (mmHg)
